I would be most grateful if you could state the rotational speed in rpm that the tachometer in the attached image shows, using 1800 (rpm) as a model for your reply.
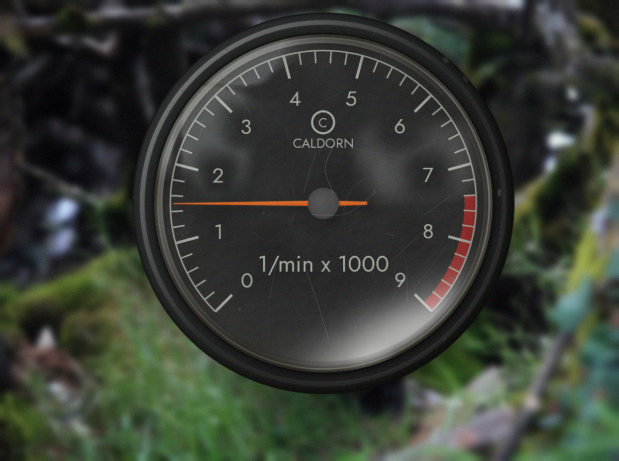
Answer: 1500 (rpm)
